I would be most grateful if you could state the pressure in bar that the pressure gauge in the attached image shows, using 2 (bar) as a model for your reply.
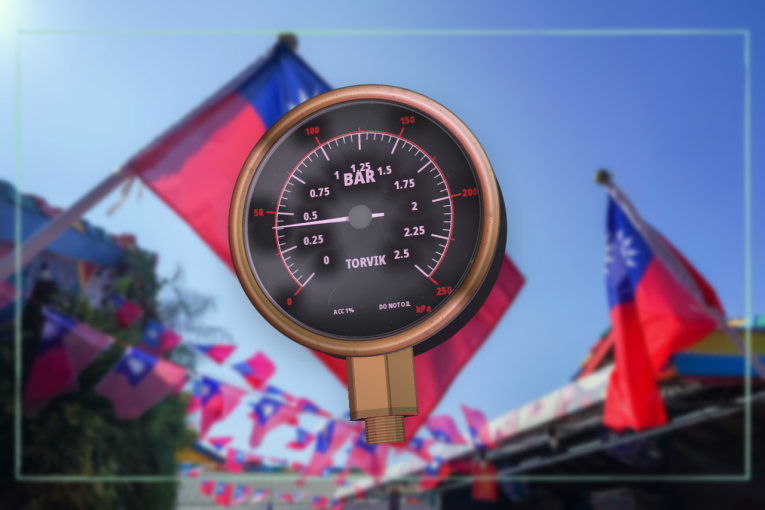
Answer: 0.4 (bar)
